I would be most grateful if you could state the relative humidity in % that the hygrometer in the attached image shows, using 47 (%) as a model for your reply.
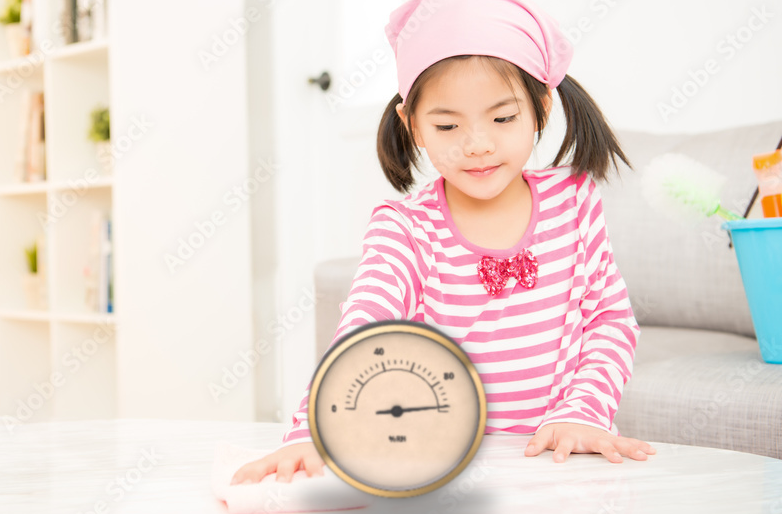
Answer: 96 (%)
